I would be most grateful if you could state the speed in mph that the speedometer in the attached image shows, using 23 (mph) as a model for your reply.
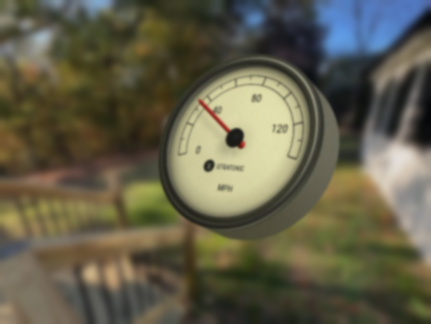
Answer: 35 (mph)
